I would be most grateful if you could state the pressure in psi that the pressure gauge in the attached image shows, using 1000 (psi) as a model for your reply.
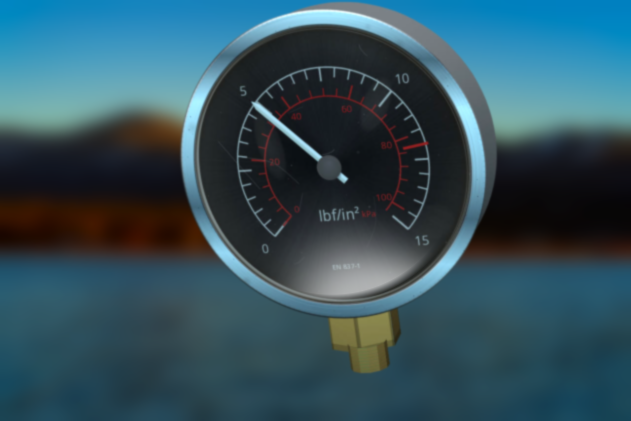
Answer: 5 (psi)
